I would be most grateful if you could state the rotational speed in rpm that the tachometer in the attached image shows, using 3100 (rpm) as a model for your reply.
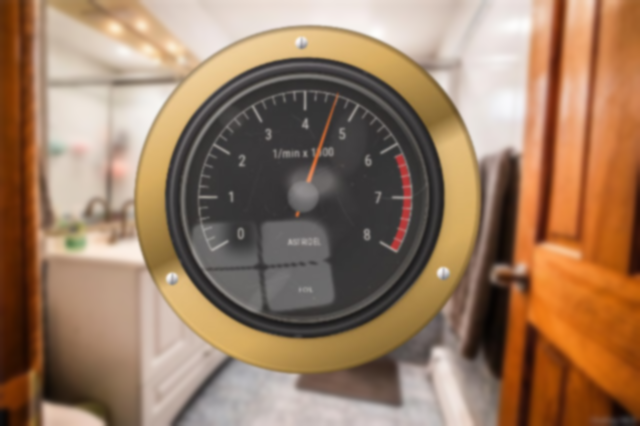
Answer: 4600 (rpm)
